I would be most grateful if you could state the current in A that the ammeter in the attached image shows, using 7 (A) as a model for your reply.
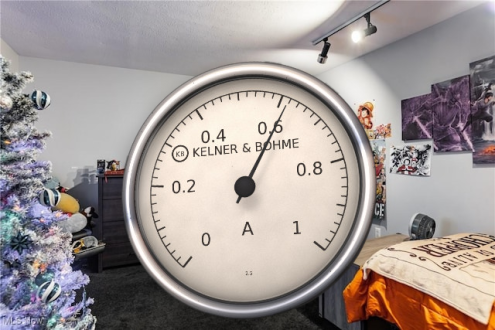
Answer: 0.62 (A)
